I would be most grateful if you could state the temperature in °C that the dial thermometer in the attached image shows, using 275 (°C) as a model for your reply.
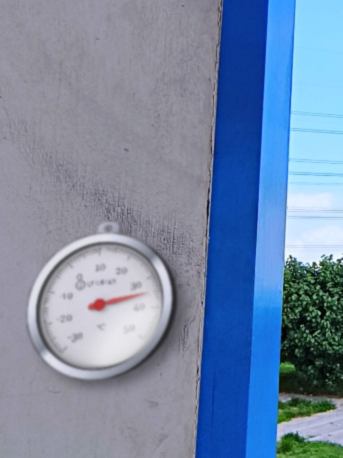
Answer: 35 (°C)
